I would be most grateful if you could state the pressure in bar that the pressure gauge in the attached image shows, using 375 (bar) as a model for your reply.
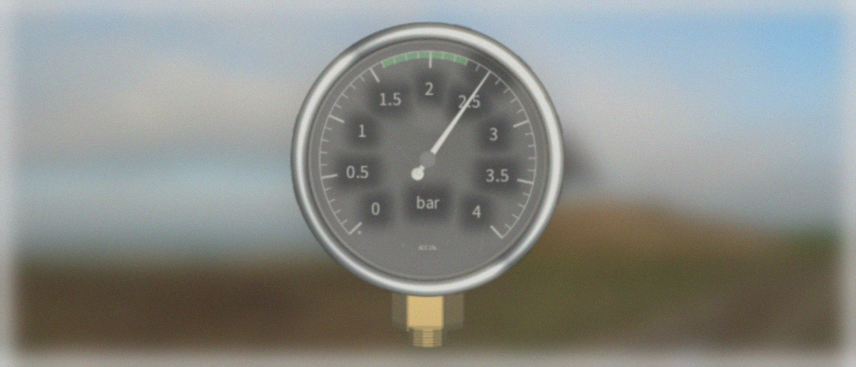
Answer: 2.5 (bar)
